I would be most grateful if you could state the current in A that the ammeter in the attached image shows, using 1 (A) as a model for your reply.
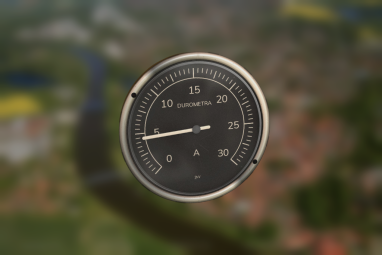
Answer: 4.5 (A)
